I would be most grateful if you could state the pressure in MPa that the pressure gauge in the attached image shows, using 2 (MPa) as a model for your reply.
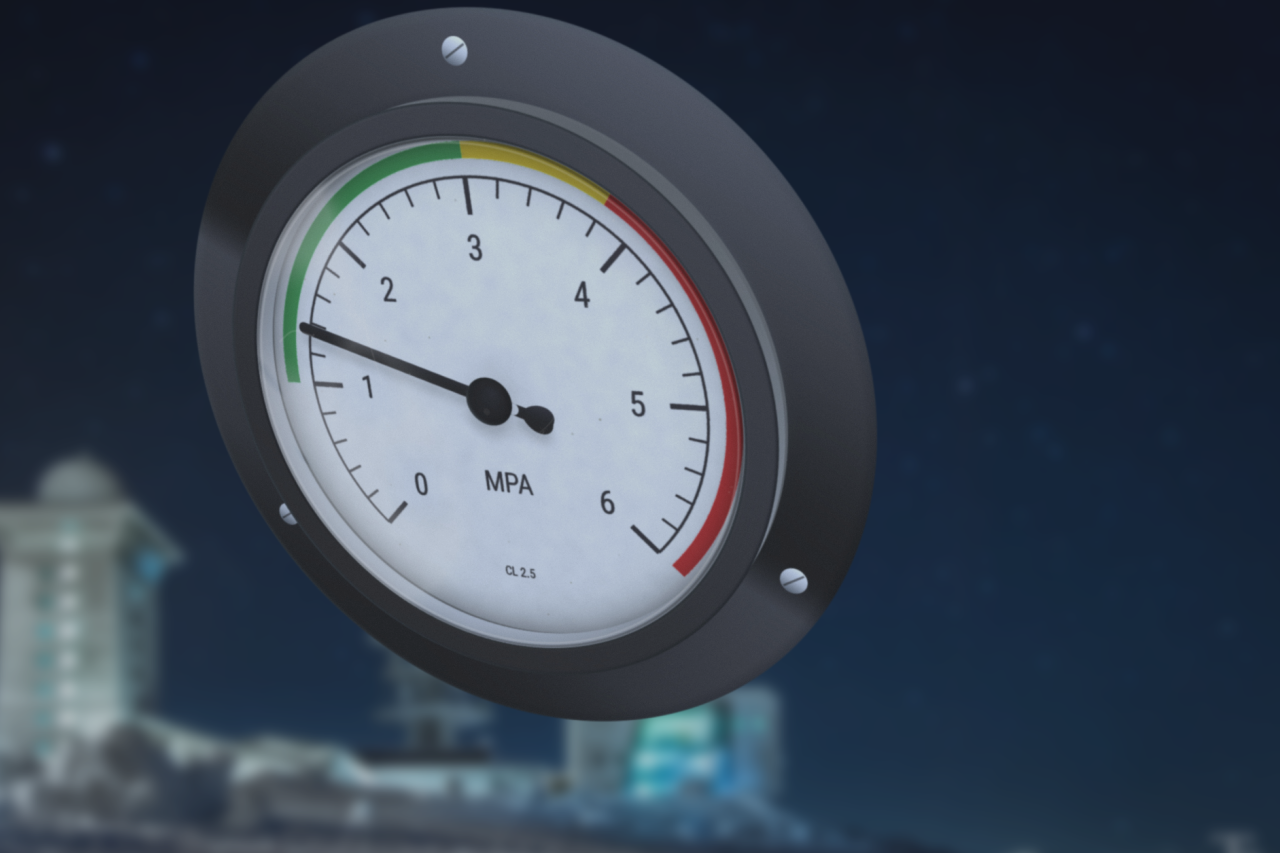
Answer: 1.4 (MPa)
